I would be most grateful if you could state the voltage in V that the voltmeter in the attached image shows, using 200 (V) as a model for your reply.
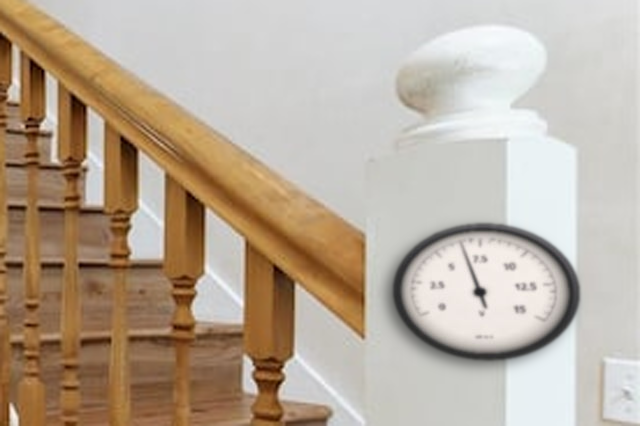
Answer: 6.5 (V)
